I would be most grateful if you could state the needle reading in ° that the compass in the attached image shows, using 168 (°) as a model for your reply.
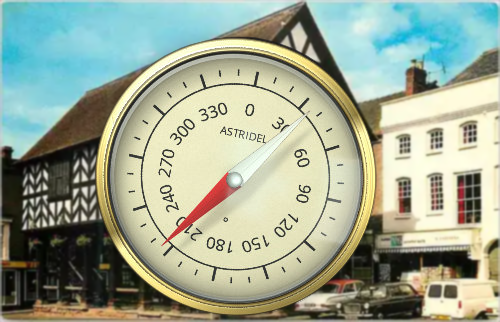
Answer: 215 (°)
